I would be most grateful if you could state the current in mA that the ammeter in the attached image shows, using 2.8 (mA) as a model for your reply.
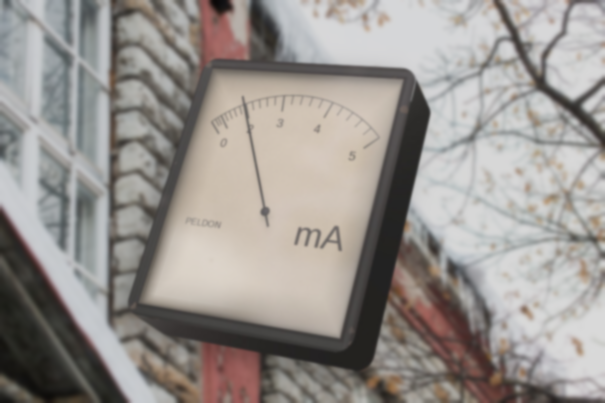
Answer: 2 (mA)
